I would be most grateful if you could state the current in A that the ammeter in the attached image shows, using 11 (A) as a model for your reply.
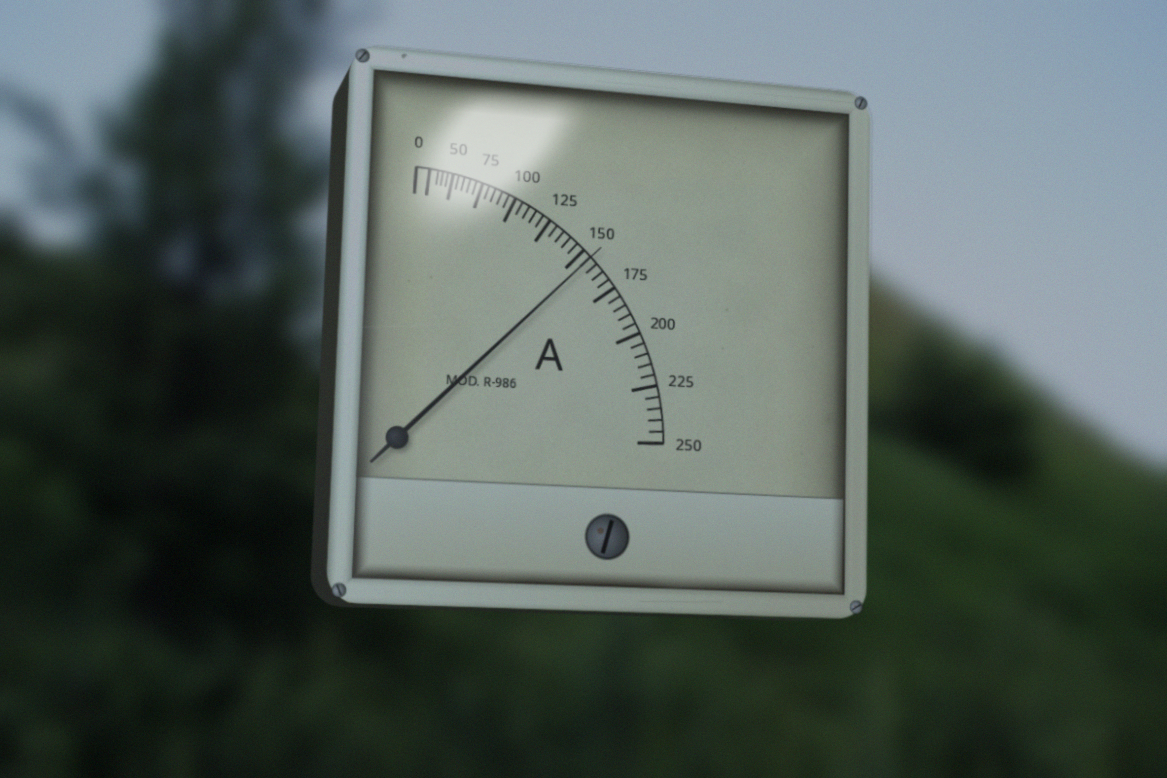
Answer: 155 (A)
